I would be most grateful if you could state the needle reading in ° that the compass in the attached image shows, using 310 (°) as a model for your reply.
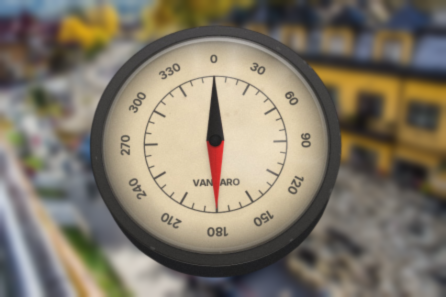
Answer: 180 (°)
